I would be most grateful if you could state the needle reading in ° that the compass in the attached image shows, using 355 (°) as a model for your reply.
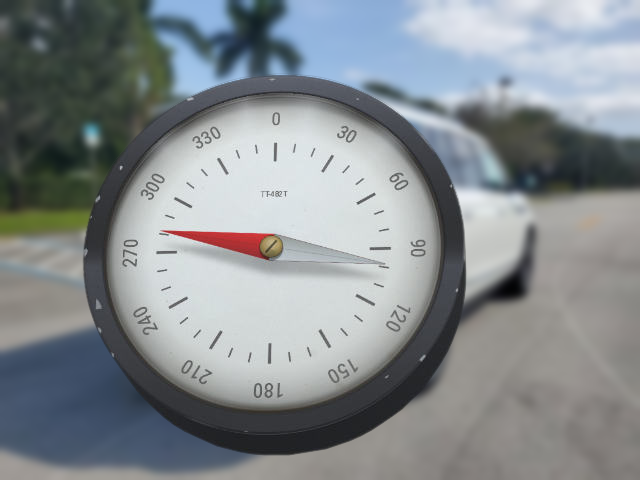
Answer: 280 (°)
